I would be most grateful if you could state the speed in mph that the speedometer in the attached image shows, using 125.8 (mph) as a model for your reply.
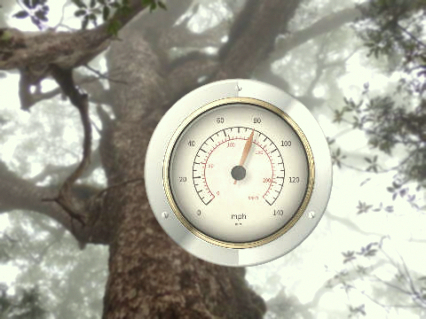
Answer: 80 (mph)
